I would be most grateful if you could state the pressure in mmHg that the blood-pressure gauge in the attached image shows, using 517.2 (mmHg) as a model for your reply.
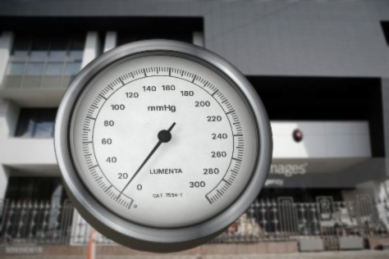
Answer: 10 (mmHg)
